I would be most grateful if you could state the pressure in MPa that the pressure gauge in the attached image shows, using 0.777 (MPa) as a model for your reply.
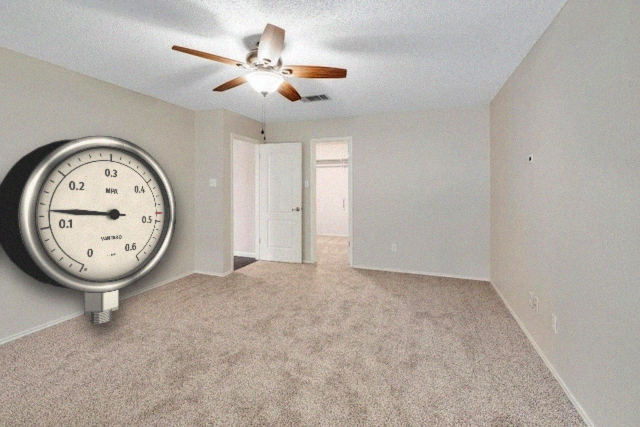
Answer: 0.13 (MPa)
